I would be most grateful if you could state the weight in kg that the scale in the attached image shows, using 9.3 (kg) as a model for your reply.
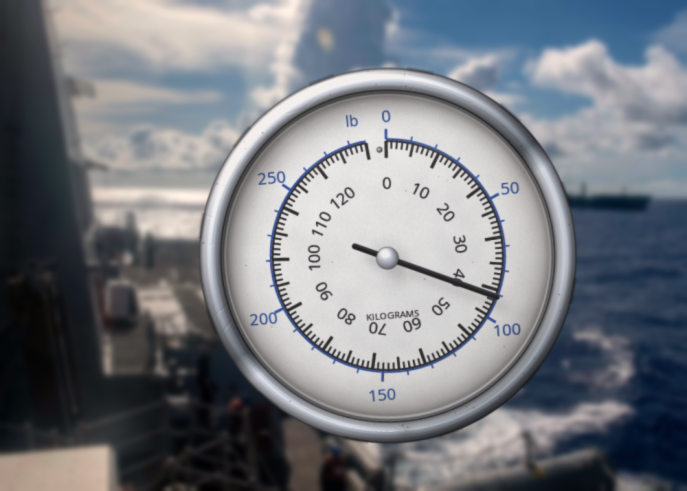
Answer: 41 (kg)
